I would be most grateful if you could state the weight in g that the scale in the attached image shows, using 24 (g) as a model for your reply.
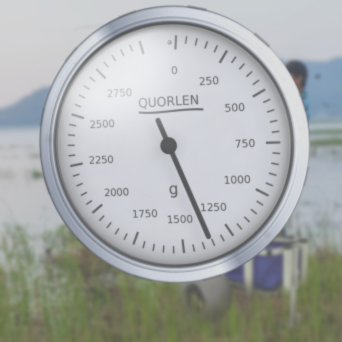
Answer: 1350 (g)
